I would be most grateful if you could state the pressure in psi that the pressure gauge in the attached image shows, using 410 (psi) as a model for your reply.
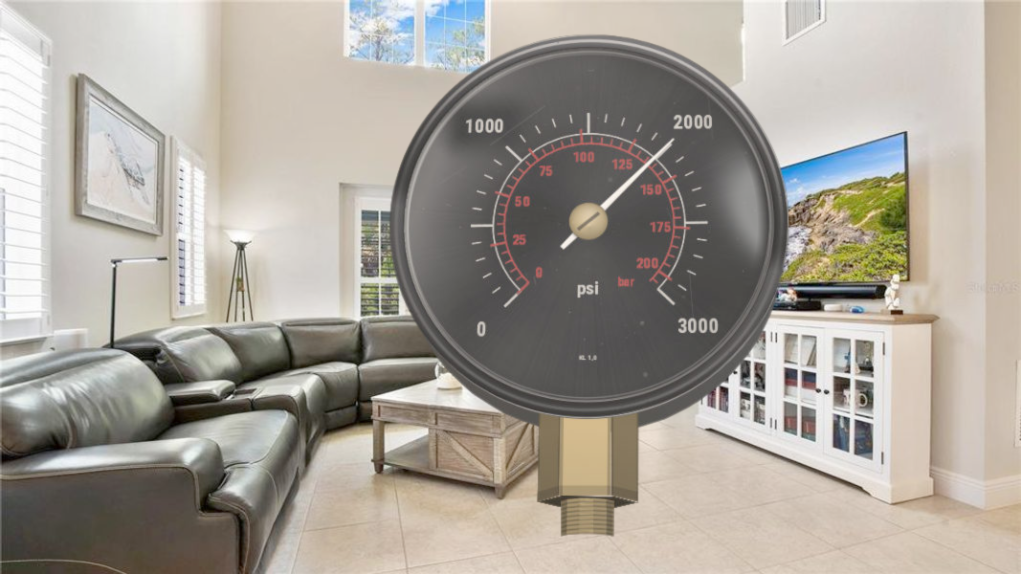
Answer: 2000 (psi)
